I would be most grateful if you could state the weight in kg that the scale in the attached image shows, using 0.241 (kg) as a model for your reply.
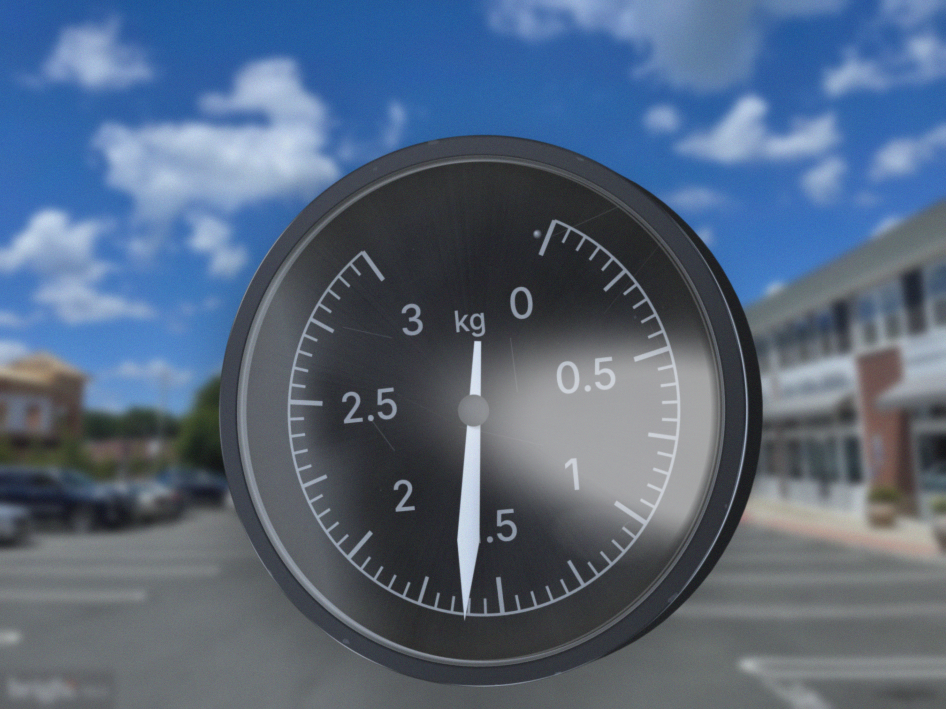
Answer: 1.6 (kg)
